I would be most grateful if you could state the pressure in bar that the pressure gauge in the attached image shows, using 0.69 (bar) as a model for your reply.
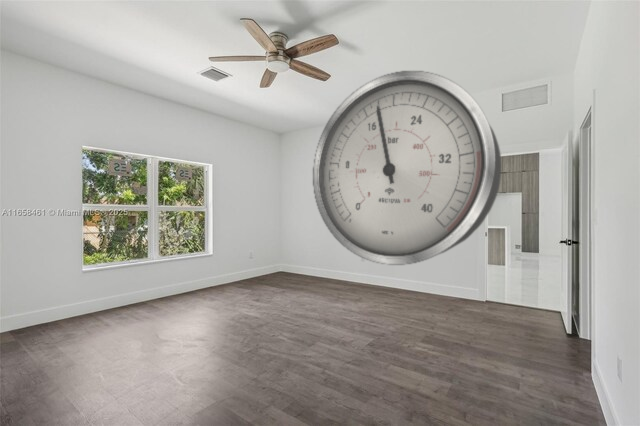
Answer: 18 (bar)
